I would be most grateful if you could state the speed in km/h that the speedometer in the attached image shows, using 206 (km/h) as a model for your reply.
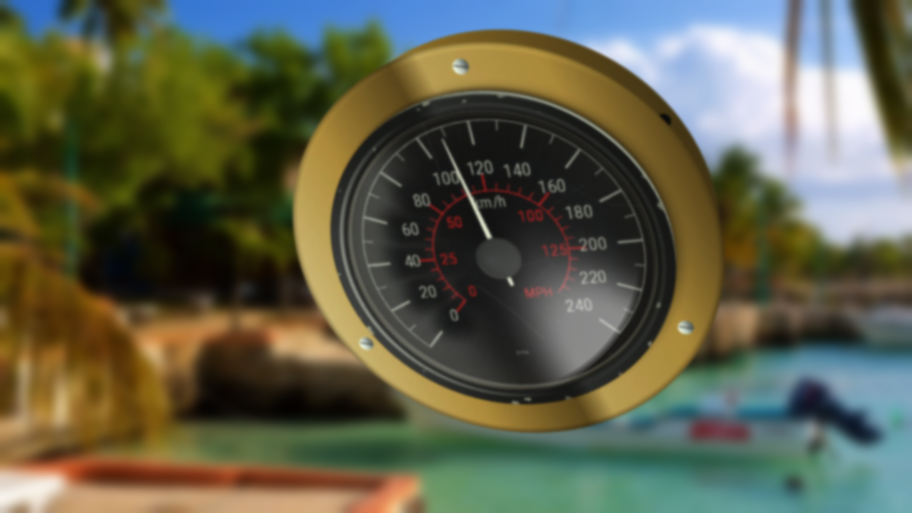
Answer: 110 (km/h)
